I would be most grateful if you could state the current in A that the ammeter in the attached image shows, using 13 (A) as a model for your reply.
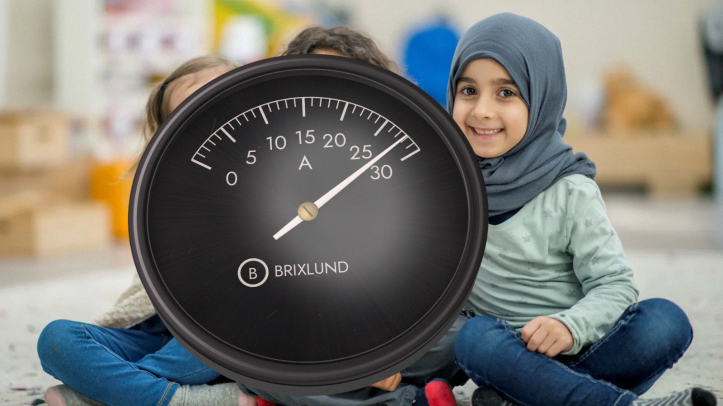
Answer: 28 (A)
